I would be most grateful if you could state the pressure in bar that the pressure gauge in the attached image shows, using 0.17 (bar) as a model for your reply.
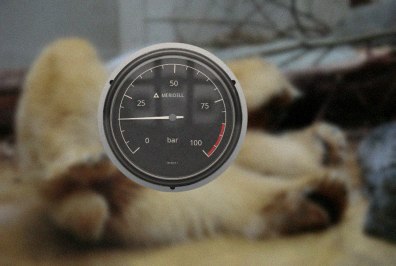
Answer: 15 (bar)
